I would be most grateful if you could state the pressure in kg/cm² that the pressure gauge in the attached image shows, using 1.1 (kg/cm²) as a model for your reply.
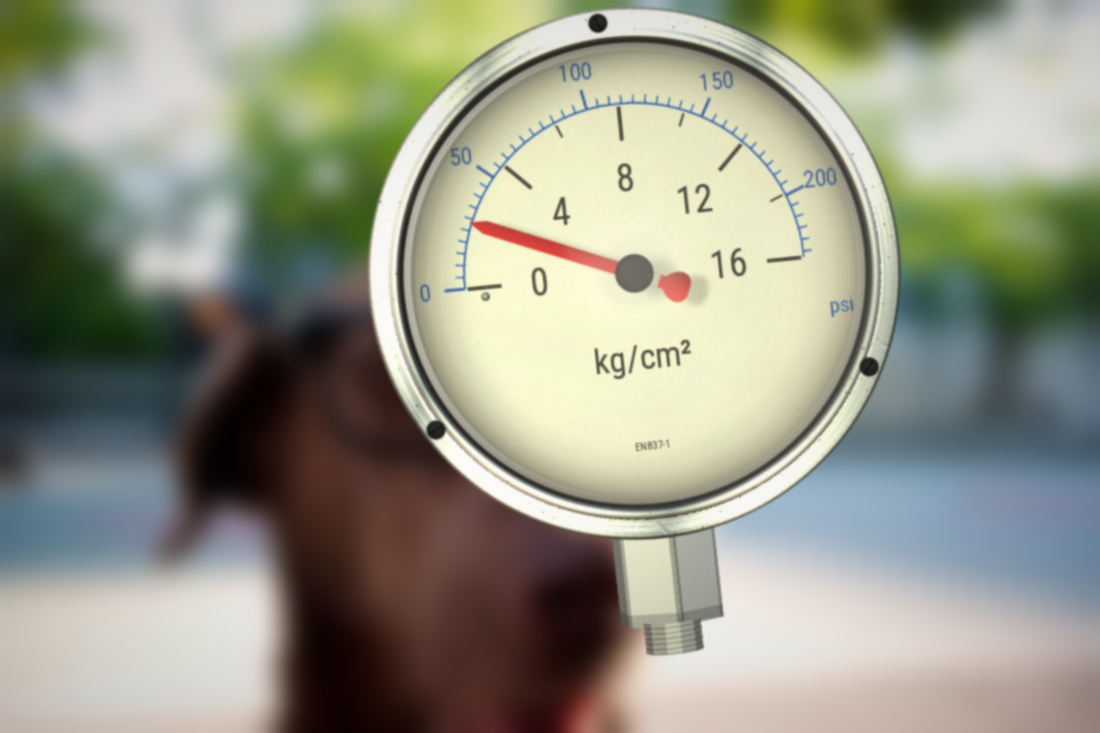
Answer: 2 (kg/cm²)
